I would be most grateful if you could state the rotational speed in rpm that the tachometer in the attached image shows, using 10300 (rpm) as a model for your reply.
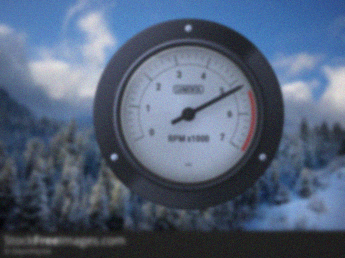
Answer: 5200 (rpm)
